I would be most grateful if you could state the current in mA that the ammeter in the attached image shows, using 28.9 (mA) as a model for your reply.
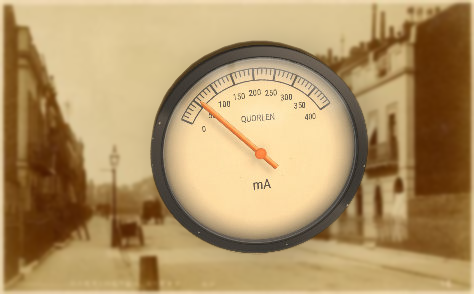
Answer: 60 (mA)
